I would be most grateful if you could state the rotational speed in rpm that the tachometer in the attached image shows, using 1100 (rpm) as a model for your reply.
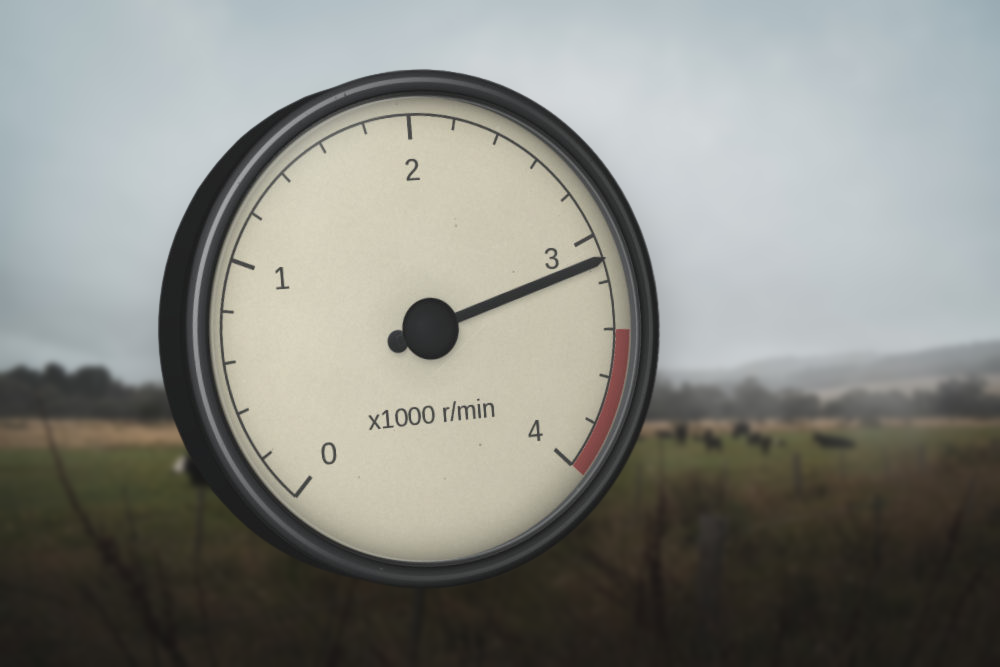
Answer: 3100 (rpm)
